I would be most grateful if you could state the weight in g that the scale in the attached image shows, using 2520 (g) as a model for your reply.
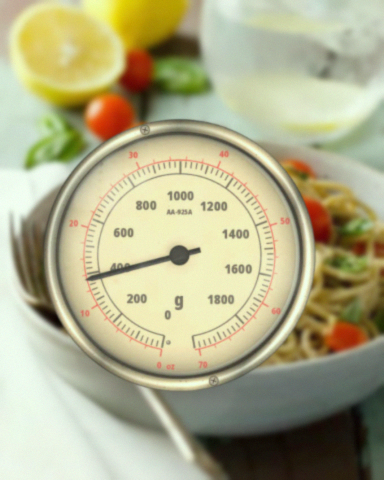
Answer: 380 (g)
